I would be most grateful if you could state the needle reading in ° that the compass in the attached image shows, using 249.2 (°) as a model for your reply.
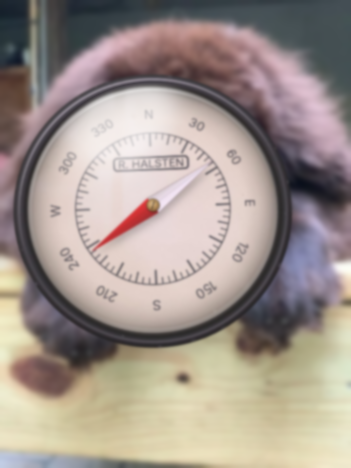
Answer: 235 (°)
